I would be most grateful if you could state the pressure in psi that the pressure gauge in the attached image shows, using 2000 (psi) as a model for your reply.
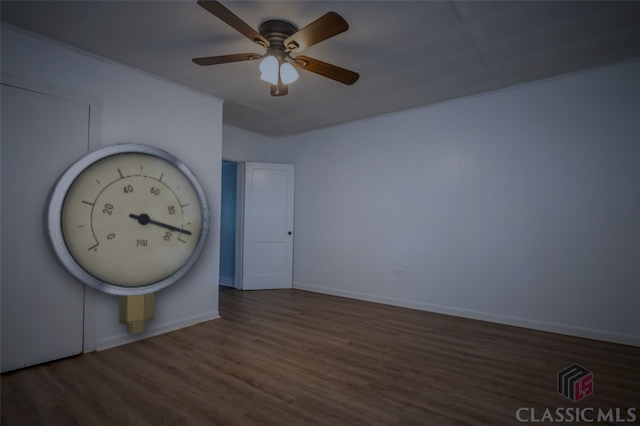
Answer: 95 (psi)
